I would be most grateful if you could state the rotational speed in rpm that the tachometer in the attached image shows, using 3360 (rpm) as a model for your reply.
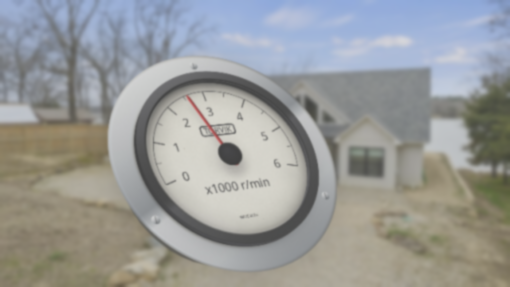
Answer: 2500 (rpm)
